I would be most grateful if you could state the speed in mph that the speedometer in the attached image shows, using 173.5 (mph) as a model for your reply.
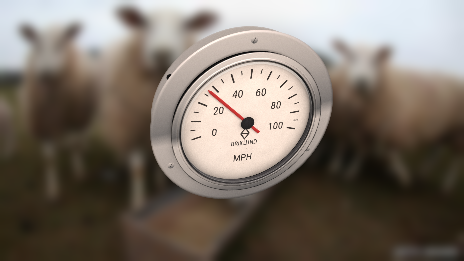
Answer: 27.5 (mph)
